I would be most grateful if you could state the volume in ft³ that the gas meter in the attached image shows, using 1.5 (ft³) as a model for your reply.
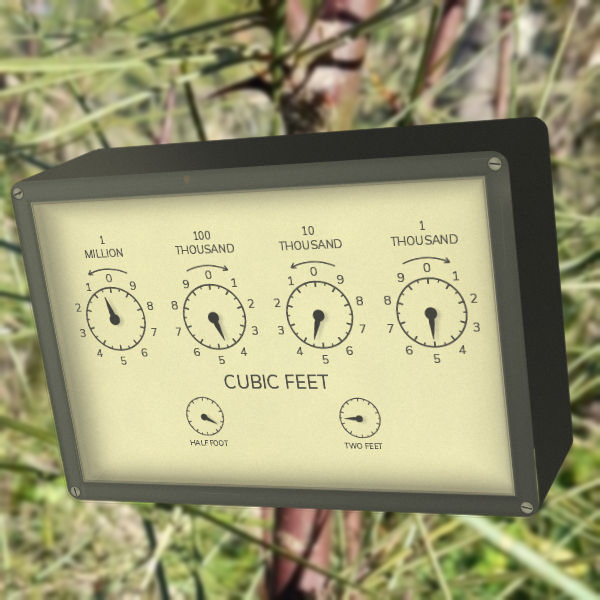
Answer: 44500 (ft³)
